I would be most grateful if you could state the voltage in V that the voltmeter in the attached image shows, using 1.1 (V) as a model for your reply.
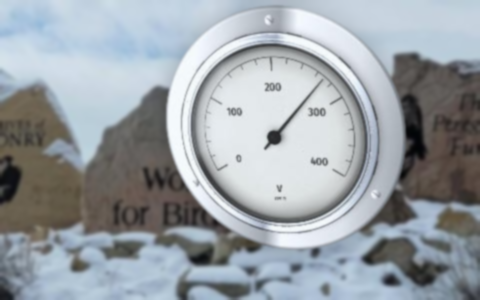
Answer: 270 (V)
